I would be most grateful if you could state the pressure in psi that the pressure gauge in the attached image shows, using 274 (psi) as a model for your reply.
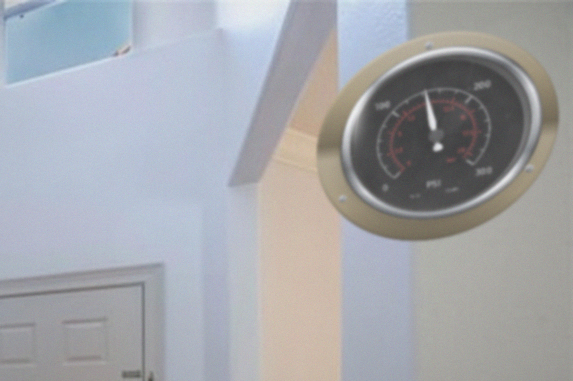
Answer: 140 (psi)
